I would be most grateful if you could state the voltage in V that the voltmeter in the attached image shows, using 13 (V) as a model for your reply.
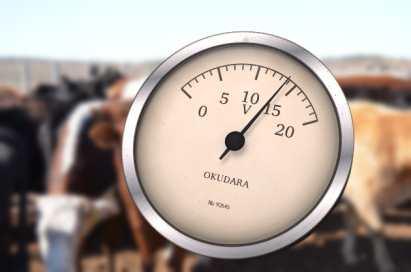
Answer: 14 (V)
